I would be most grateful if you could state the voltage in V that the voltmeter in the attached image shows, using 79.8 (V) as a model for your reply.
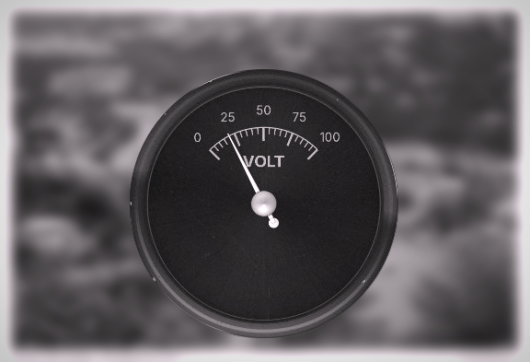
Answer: 20 (V)
